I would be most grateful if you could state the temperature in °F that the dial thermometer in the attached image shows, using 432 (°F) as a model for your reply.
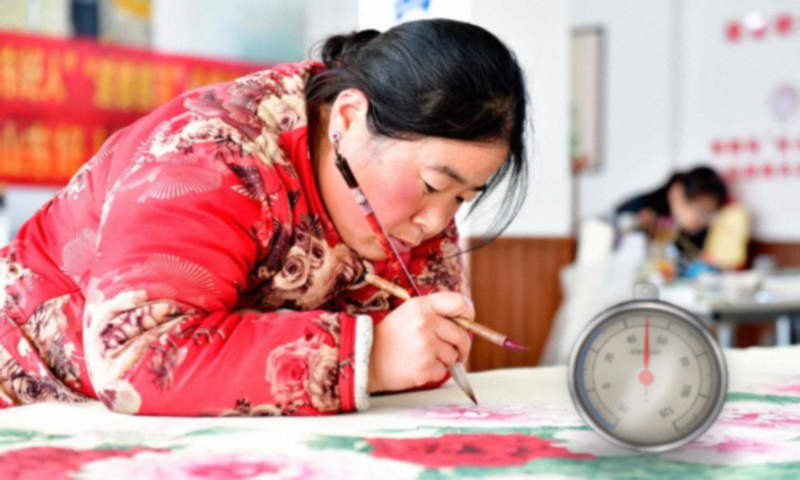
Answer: 50 (°F)
